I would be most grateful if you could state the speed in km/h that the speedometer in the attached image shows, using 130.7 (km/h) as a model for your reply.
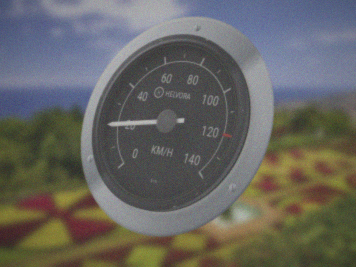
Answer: 20 (km/h)
